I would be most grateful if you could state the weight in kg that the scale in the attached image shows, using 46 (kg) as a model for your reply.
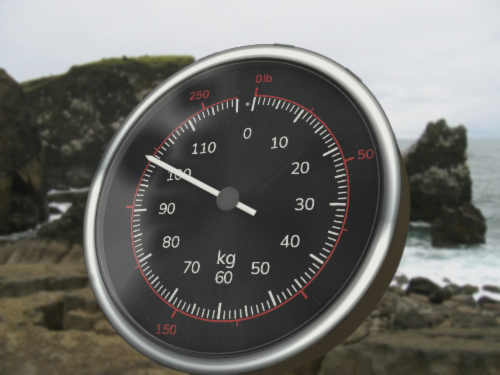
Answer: 100 (kg)
